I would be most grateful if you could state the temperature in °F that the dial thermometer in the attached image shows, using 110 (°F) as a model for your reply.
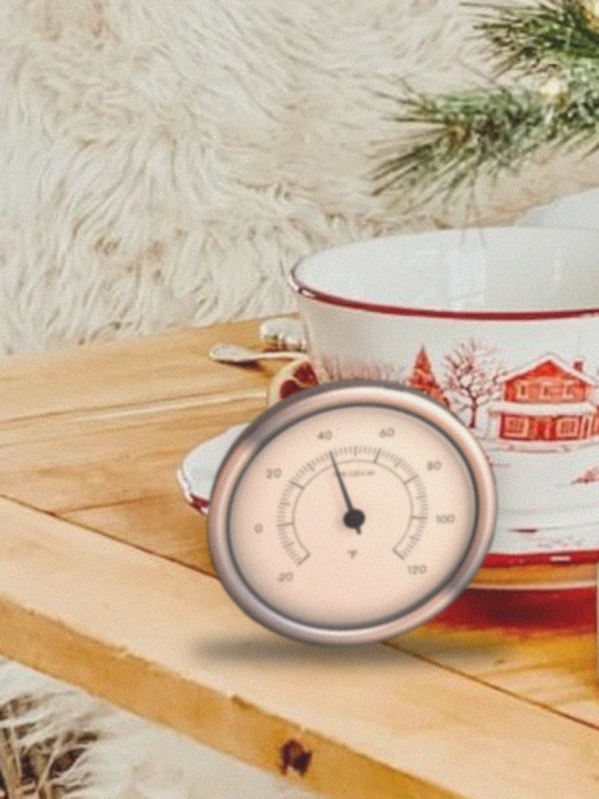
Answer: 40 (°F)
